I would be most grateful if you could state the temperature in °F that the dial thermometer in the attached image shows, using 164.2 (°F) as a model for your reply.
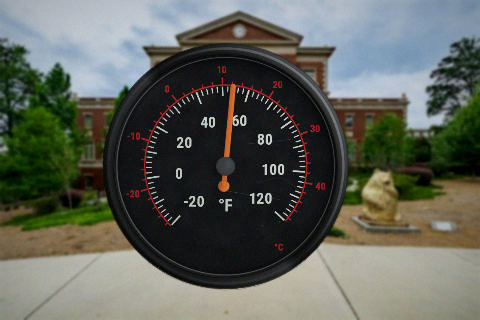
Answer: 54 (°F)
